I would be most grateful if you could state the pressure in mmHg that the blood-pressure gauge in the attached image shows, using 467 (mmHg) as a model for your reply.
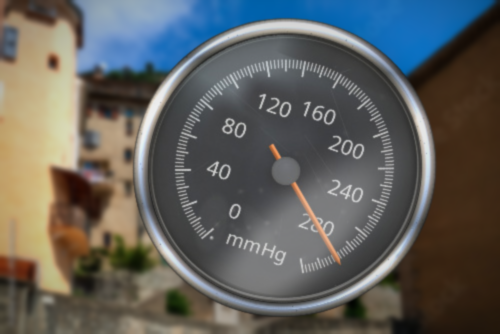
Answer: 280 (mmHg)
